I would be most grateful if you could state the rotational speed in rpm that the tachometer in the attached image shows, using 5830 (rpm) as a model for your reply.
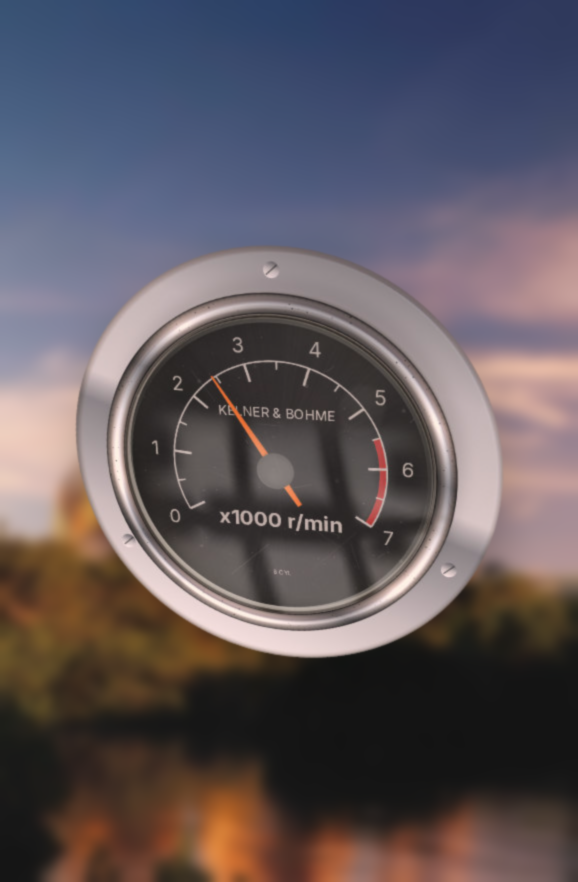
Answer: 2500 (rpm)
